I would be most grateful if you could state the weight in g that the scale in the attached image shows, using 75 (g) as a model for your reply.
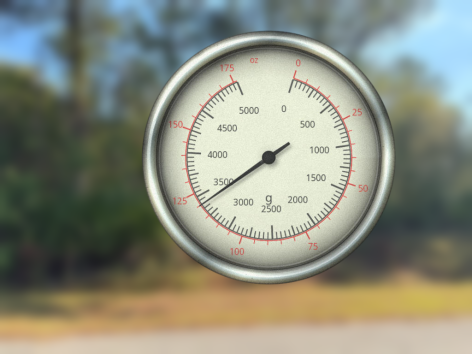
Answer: 3400 (g)
